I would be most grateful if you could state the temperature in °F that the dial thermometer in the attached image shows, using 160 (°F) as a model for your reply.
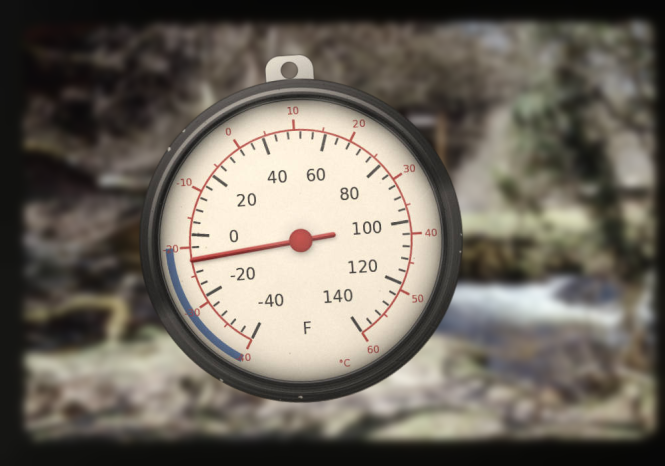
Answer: -8 (°F)
